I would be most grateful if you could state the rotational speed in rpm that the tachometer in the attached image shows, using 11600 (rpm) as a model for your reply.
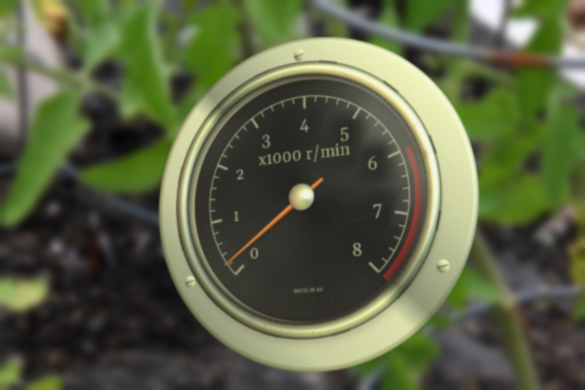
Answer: 200 (rpm)
